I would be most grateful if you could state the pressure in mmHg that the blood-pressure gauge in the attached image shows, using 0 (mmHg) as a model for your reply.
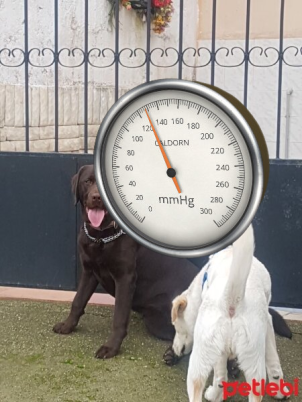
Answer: 130 (mmHg)
